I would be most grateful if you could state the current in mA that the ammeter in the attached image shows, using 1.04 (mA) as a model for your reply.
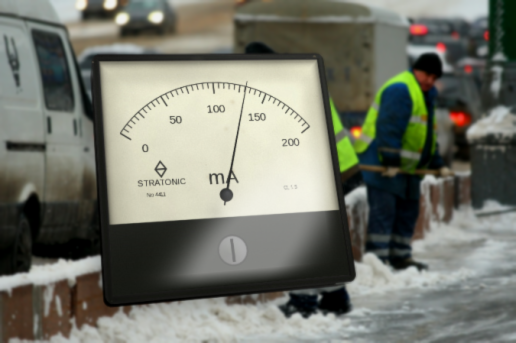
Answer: 130 (mA)
